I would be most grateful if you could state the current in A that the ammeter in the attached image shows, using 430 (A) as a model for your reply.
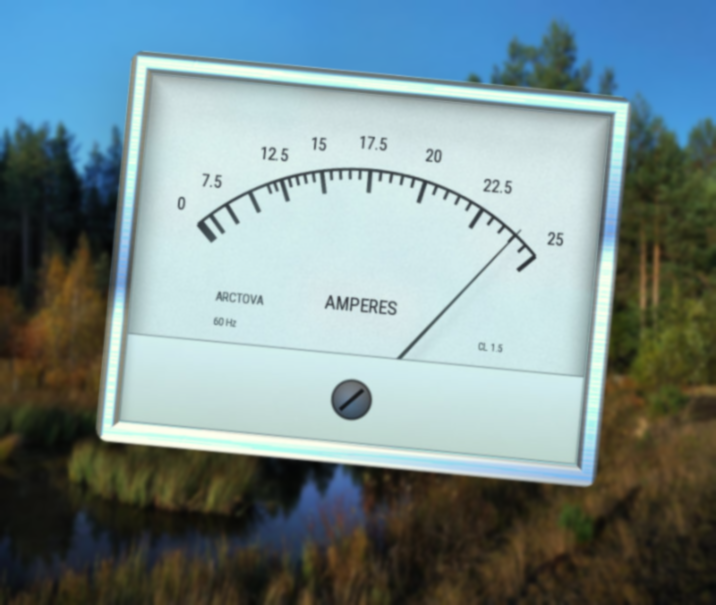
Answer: 24 (A)
